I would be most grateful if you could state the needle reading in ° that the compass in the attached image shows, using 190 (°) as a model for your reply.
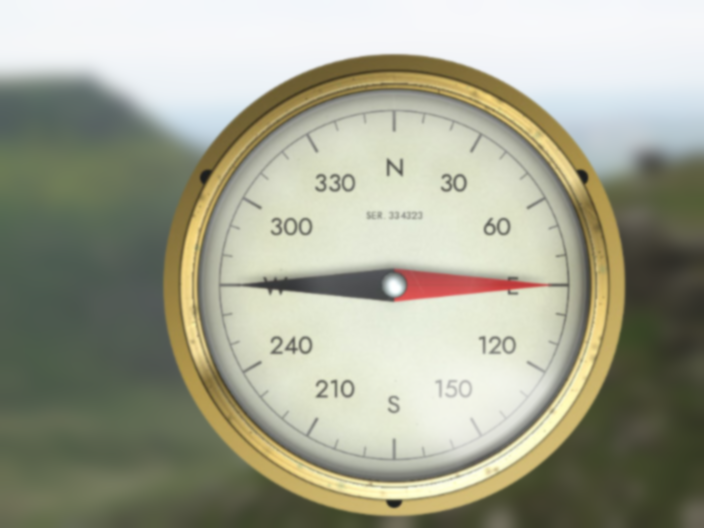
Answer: 90 (°)
